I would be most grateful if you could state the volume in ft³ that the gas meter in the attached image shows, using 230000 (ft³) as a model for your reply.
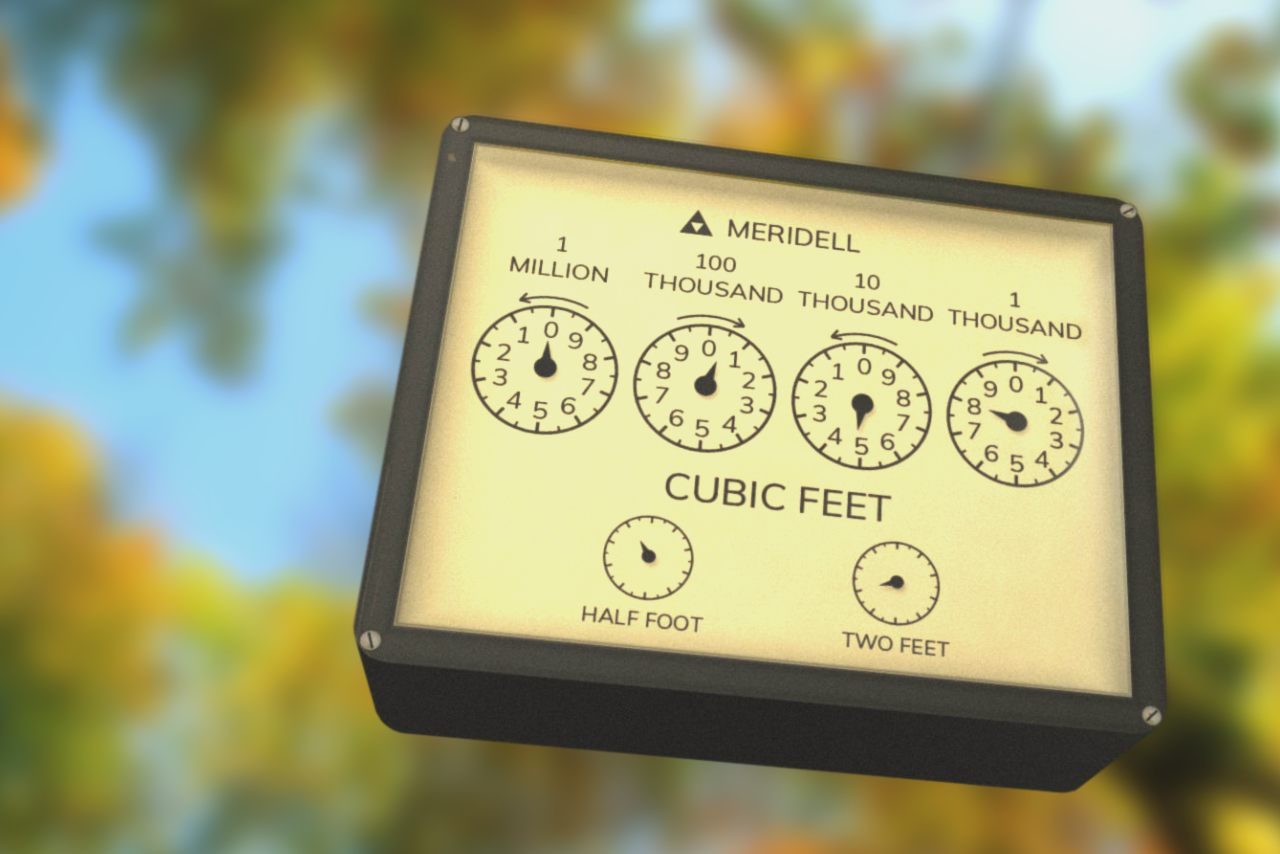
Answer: 4800 (ft³)
